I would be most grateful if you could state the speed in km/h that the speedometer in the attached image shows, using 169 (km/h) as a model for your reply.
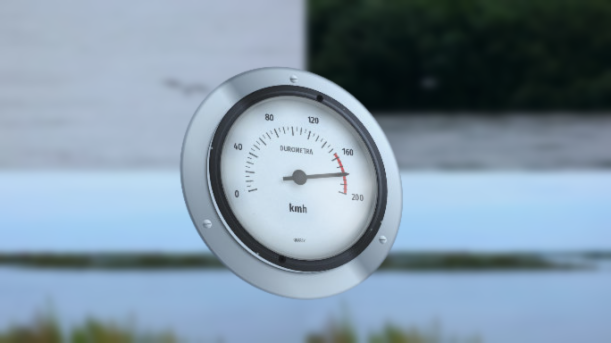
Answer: 180 (km/h)
